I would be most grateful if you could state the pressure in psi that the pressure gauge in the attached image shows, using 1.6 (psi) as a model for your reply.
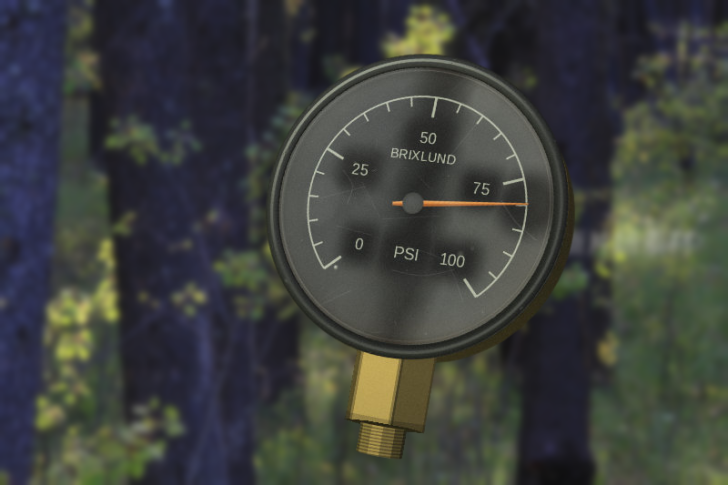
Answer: 80 (psi)
